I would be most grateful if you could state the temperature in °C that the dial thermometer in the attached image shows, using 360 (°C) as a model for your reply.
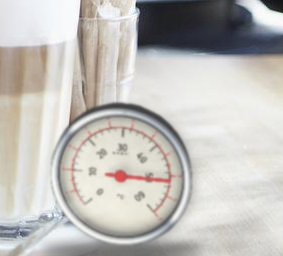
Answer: 50 (°C)
